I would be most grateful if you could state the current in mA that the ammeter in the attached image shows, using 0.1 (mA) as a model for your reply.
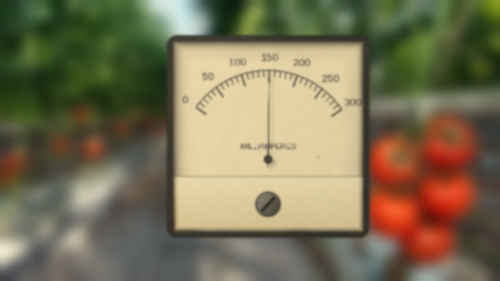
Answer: 150 (mA)
